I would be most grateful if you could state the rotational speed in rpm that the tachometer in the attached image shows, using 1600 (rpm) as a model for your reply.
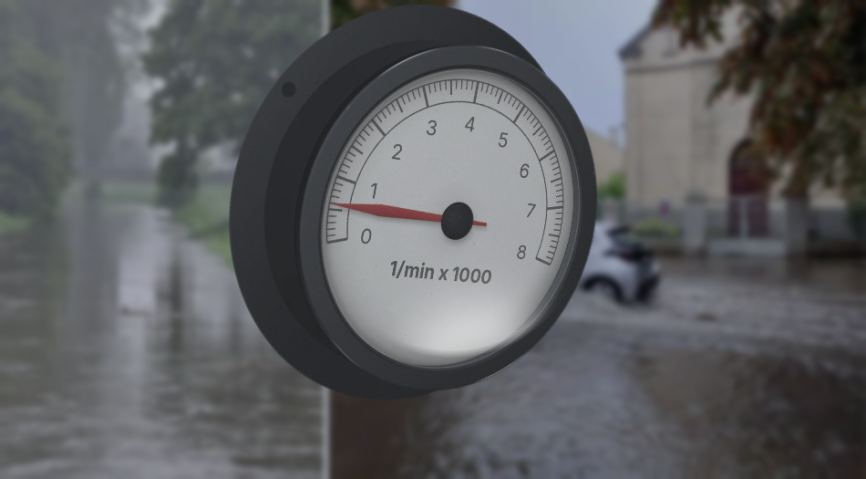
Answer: 600 (rpm)
